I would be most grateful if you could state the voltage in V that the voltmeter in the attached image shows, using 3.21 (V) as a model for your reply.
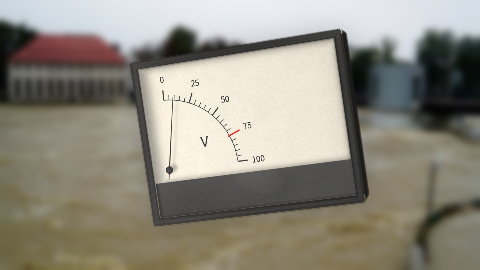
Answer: 10 (V)
